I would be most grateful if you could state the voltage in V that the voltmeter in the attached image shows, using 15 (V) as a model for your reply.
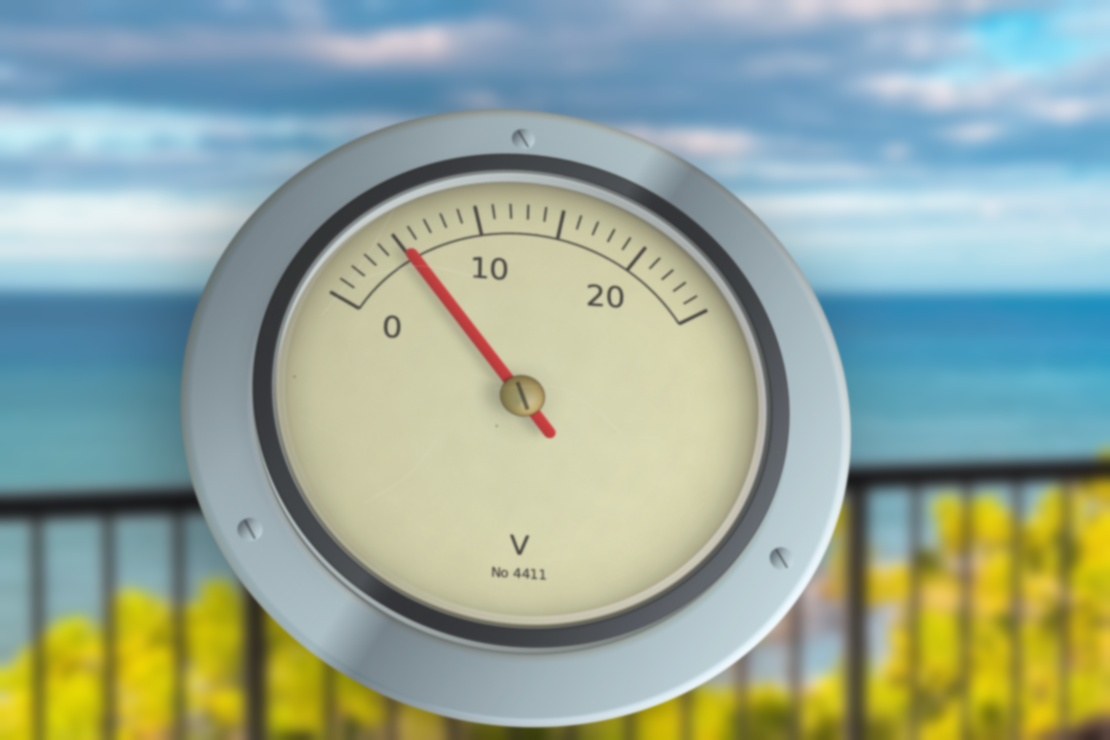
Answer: 5 (V)
